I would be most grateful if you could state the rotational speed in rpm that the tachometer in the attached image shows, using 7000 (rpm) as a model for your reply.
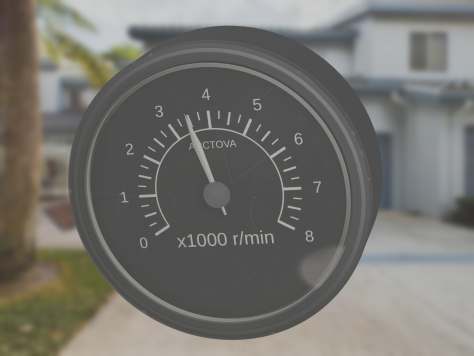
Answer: 3500 (rpm)
